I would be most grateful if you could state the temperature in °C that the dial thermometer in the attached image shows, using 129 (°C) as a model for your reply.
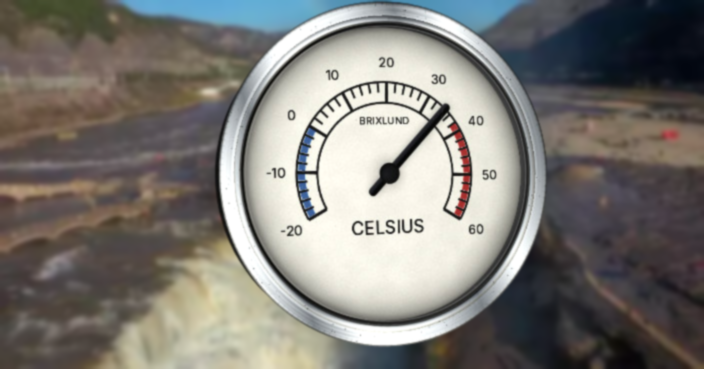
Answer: 34 (°C)
